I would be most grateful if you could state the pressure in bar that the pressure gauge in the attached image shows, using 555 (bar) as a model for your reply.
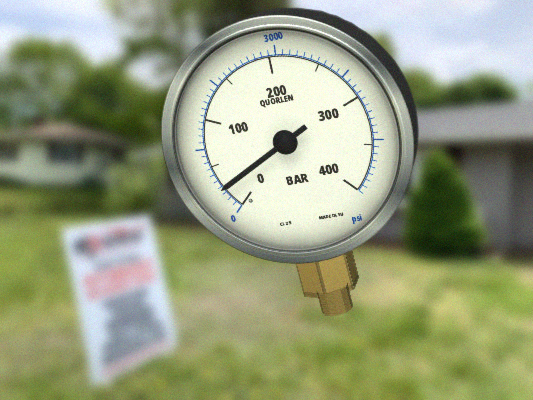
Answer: 25 (bar)
